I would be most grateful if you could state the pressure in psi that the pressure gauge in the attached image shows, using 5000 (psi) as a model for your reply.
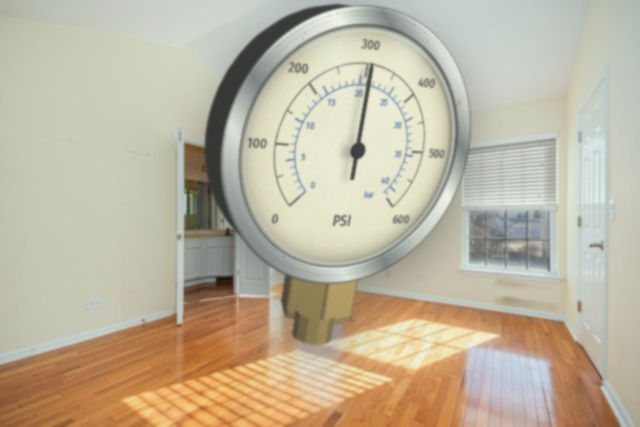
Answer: 300 (psi)
